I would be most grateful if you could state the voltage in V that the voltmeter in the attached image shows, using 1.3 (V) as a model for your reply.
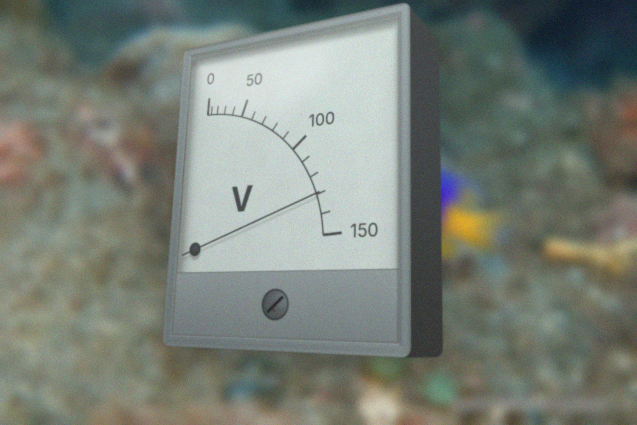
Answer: 130 (V)
